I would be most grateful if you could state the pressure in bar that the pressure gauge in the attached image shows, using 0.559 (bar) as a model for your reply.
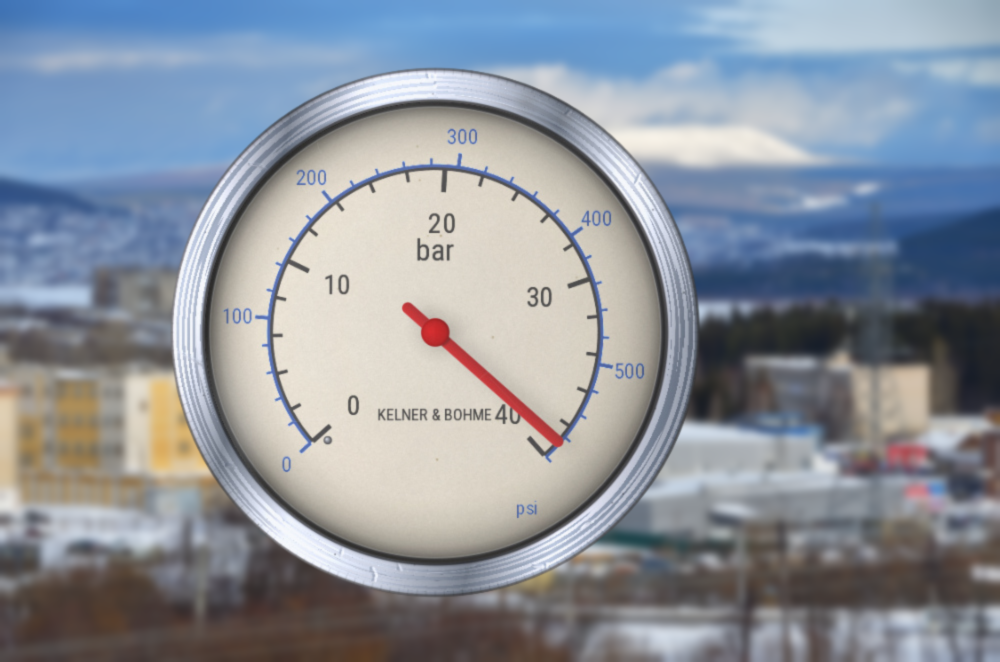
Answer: 39 (bar)
